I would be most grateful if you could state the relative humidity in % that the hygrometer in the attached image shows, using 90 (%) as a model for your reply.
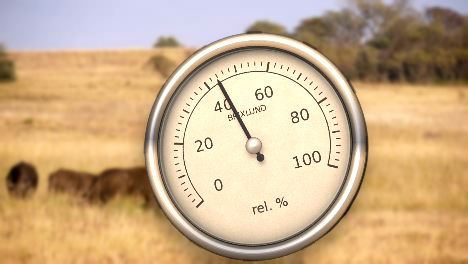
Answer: 44 (%)
